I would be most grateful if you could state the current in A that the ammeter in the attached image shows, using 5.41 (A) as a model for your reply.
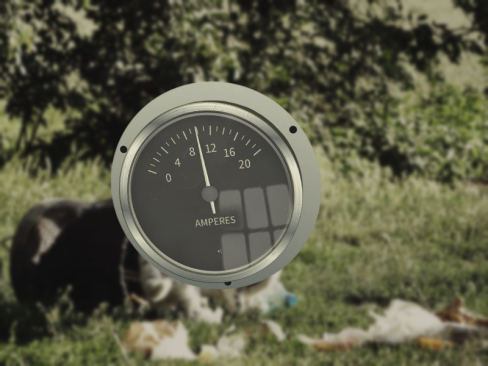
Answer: 10 (A)
